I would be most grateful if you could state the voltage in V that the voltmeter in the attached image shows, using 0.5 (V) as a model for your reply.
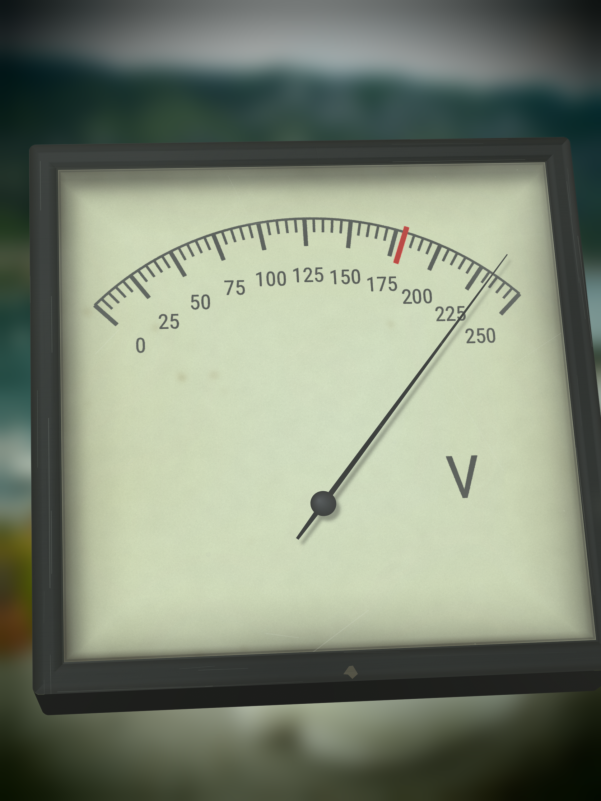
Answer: 232.5 (V)
